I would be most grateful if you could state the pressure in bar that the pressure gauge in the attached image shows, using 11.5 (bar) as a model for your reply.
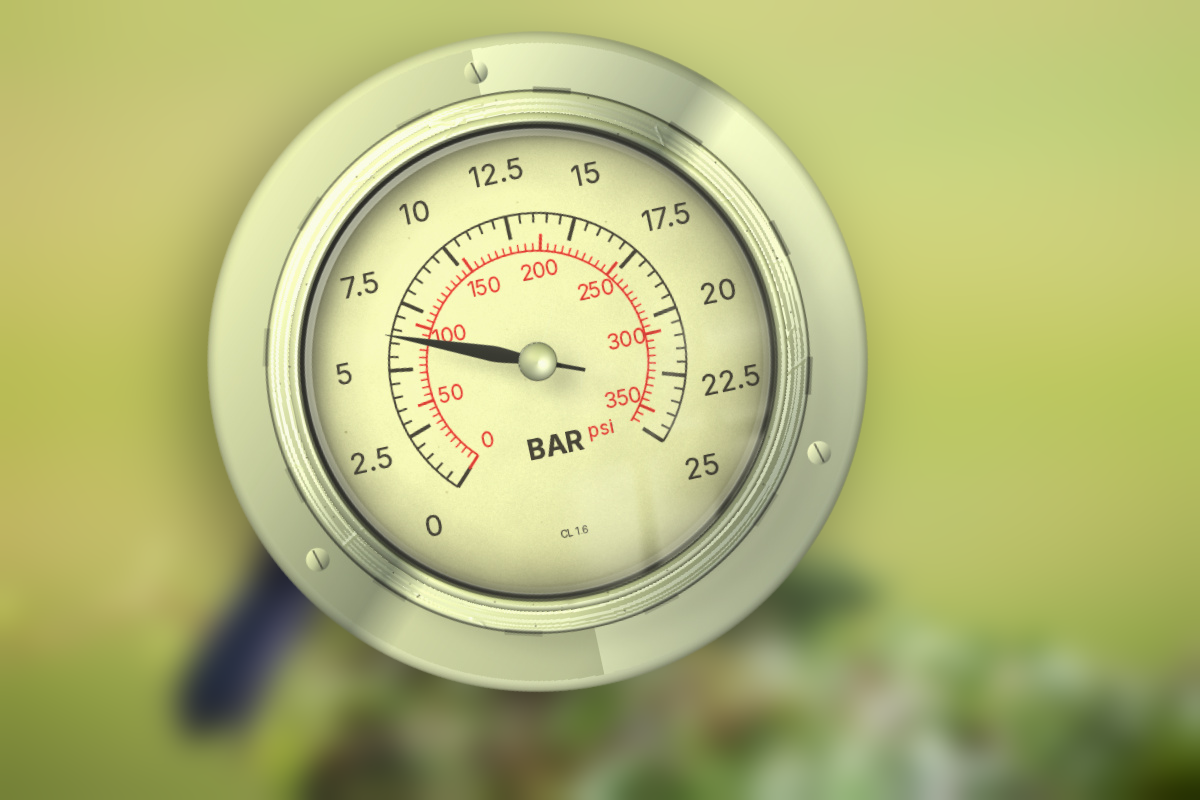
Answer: 6.25 (bar)
